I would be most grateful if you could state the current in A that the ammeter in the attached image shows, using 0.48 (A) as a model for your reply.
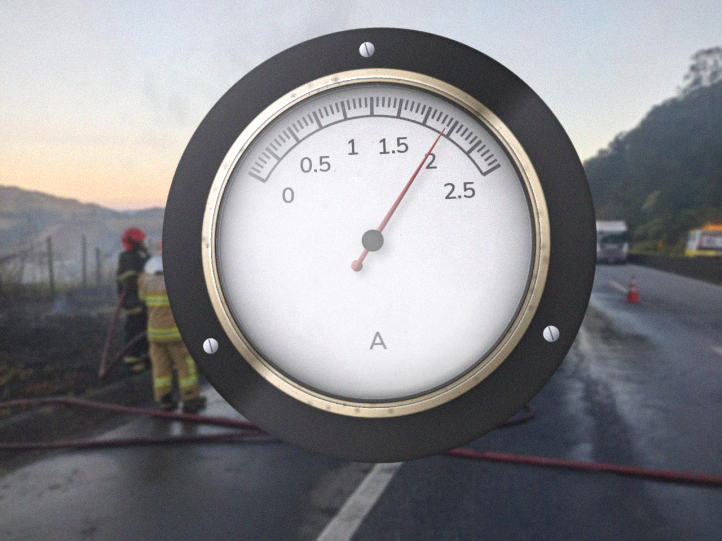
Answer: 1.95 (A)
